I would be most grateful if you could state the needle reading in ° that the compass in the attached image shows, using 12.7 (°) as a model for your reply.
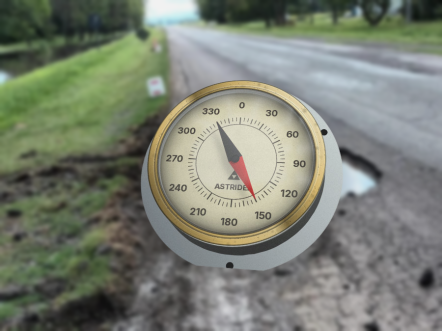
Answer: 150 (°)
